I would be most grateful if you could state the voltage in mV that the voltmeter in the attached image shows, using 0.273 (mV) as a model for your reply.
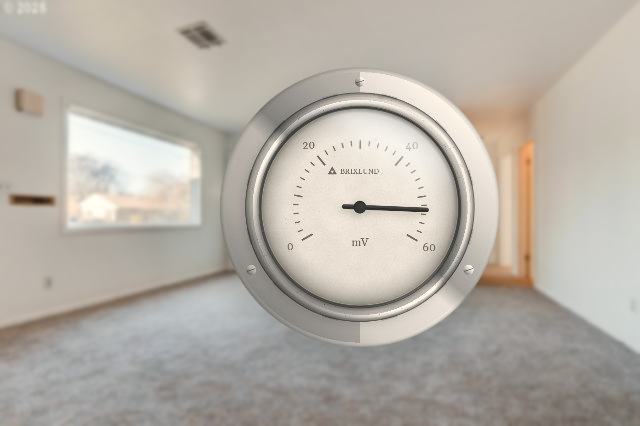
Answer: 53 (mV)
